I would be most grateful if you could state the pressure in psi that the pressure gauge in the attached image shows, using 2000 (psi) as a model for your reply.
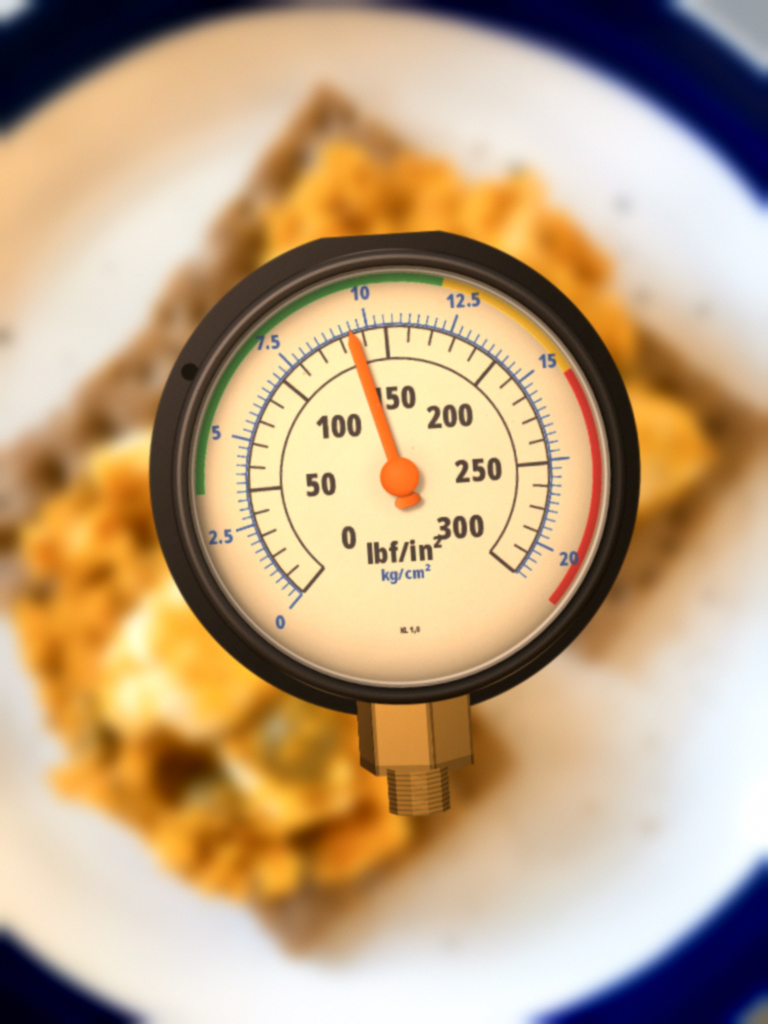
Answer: 135 (psi)
